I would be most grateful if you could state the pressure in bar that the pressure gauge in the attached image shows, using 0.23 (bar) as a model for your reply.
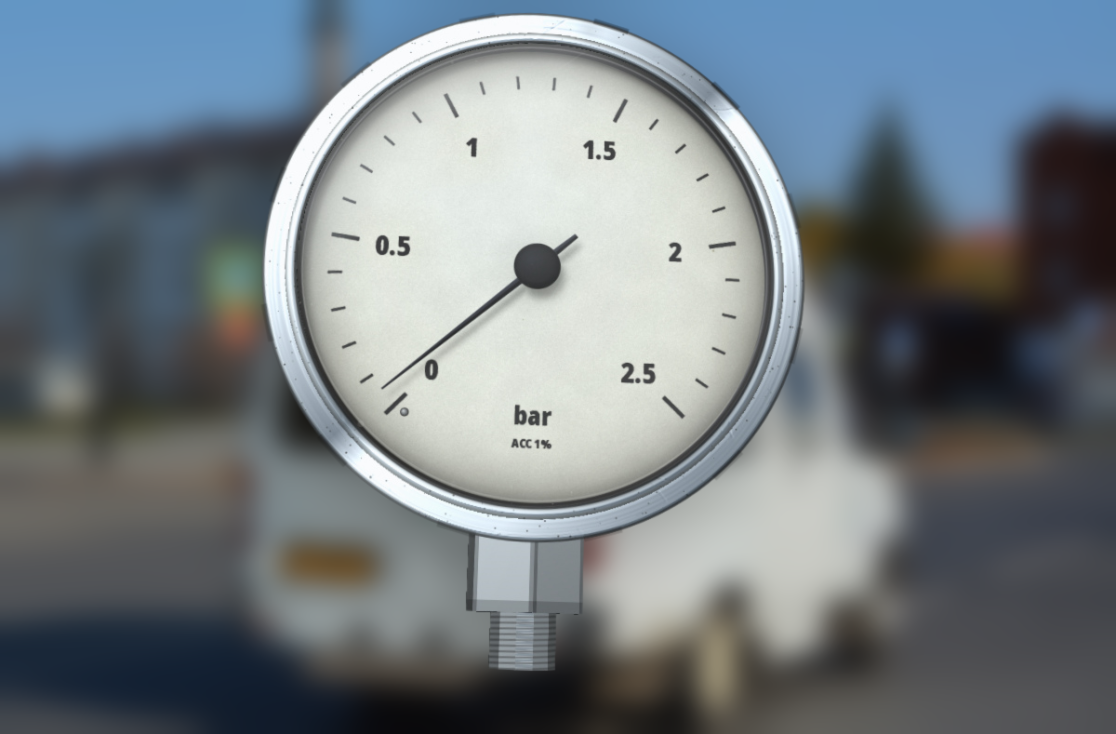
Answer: 0.05 (bar)
